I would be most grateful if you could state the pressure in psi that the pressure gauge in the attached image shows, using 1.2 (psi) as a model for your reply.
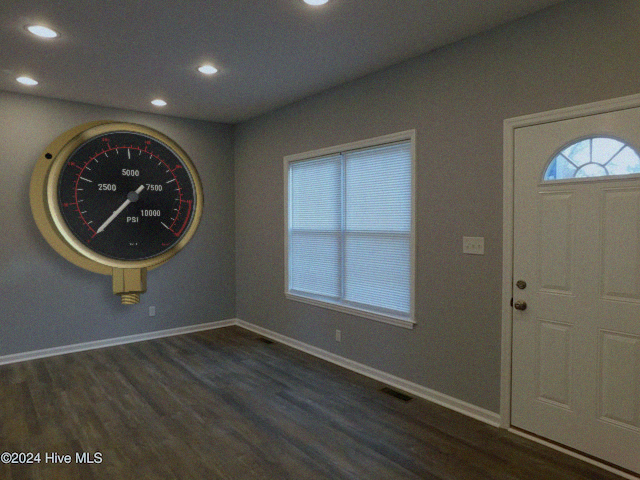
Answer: 0 (psi)
